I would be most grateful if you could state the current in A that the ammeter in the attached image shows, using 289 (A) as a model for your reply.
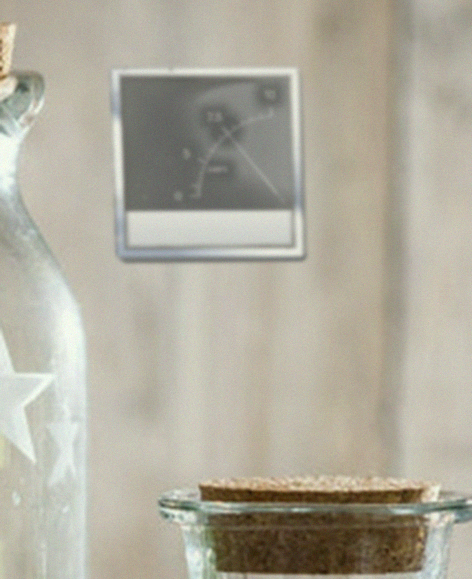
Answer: 7.5 (A)
